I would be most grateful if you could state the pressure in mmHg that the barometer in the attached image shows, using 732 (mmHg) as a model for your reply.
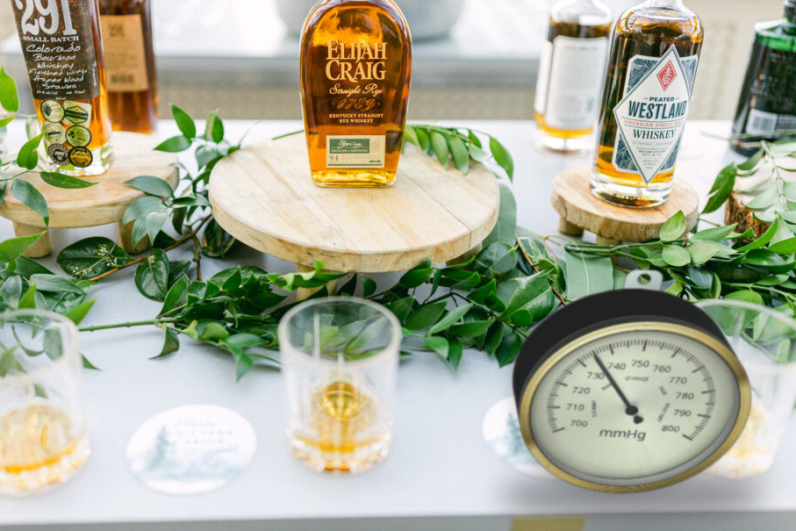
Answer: 735 (mmHg)
